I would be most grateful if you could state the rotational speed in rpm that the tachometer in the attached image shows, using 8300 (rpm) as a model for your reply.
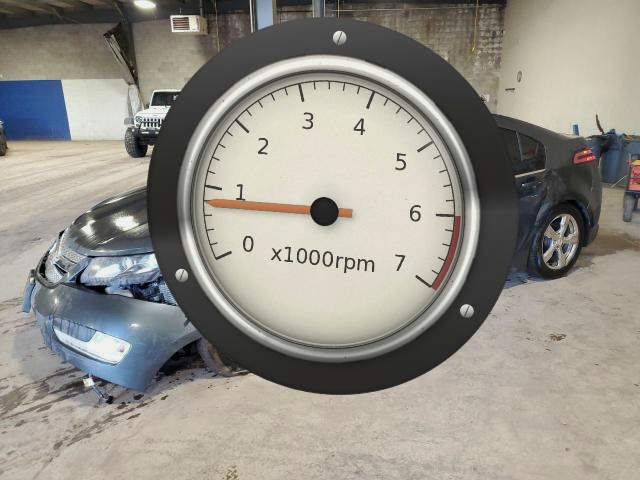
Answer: 800 (rpm)
